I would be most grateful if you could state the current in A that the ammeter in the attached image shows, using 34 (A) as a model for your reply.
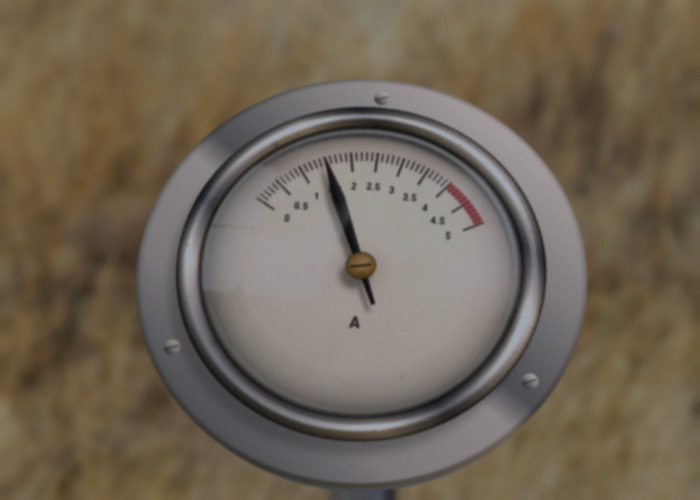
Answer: 1.5 (A)
